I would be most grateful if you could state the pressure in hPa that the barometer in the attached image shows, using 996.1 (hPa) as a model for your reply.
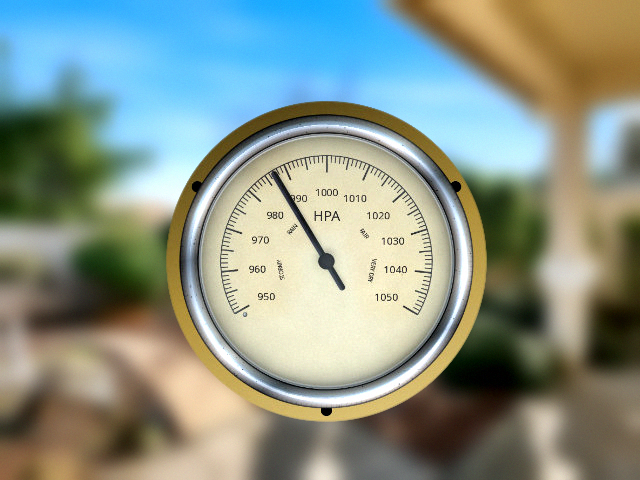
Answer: 987 (hPa)
